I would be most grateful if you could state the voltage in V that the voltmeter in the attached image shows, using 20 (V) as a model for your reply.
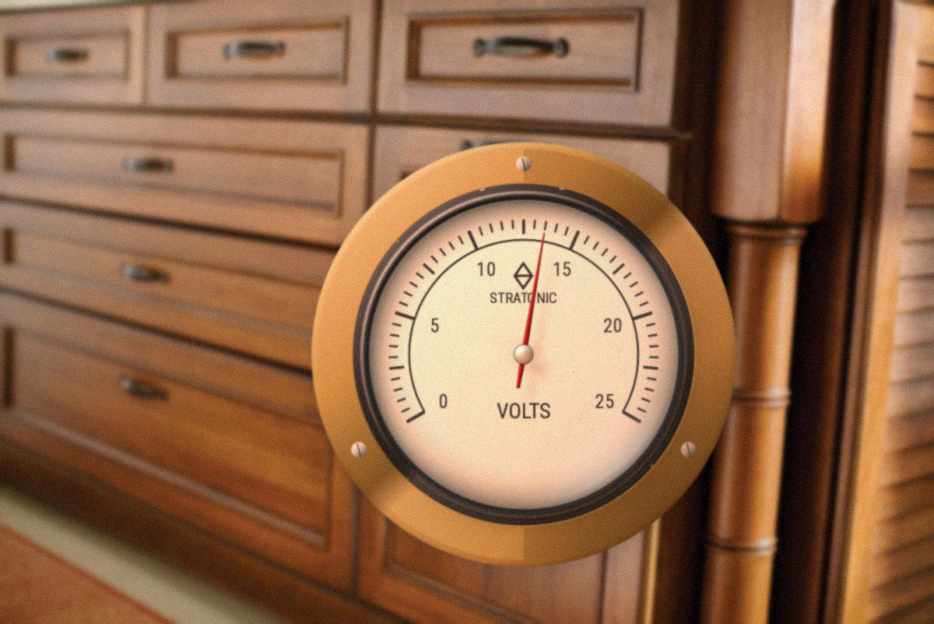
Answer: 13.5 (V)
